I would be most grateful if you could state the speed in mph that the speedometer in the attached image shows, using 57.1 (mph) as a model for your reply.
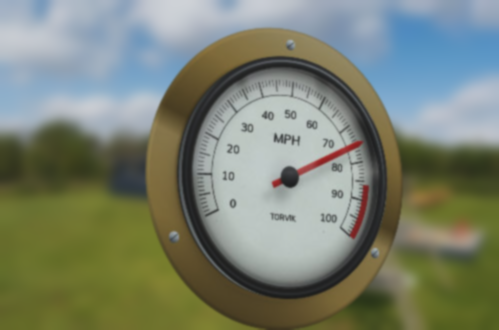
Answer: 75 (mph)
